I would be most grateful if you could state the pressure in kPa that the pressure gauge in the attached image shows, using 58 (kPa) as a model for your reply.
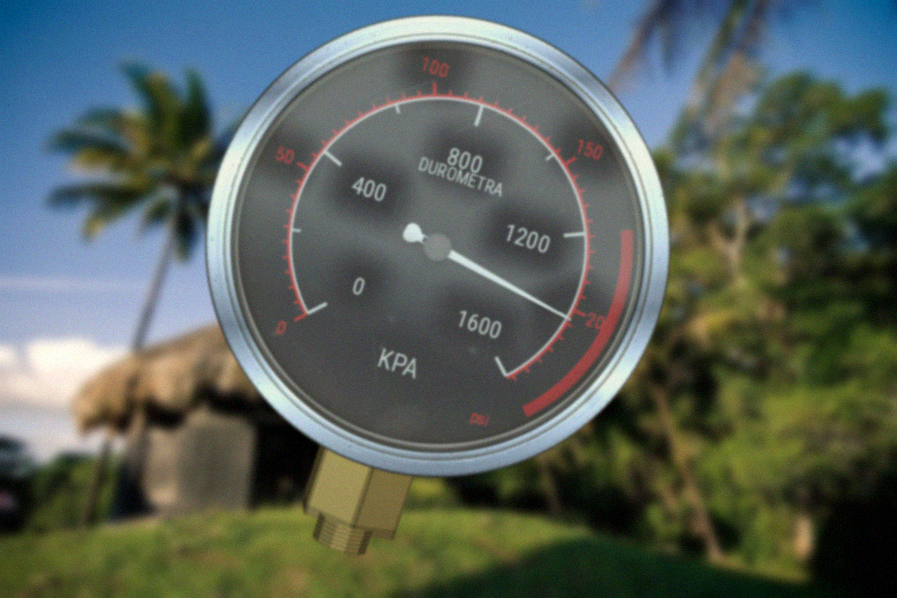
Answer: 1400 (kPa)
